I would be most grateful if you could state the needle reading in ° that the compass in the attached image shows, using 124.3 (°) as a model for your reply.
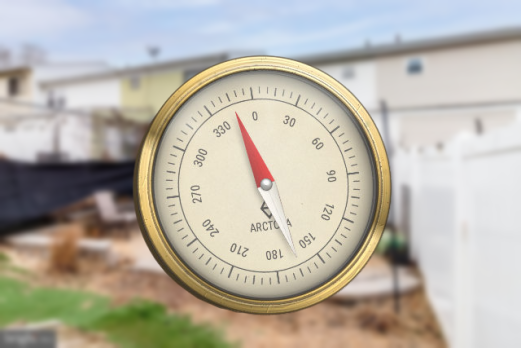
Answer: 345 (°)
